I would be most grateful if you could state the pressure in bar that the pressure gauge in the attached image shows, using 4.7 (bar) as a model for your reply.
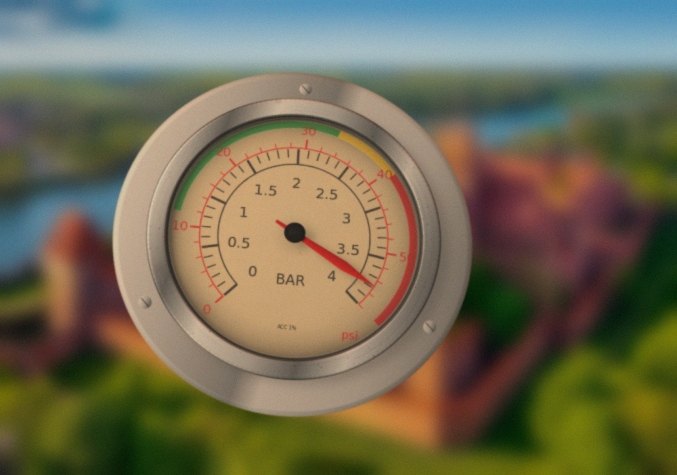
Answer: 3.8 (bar)
